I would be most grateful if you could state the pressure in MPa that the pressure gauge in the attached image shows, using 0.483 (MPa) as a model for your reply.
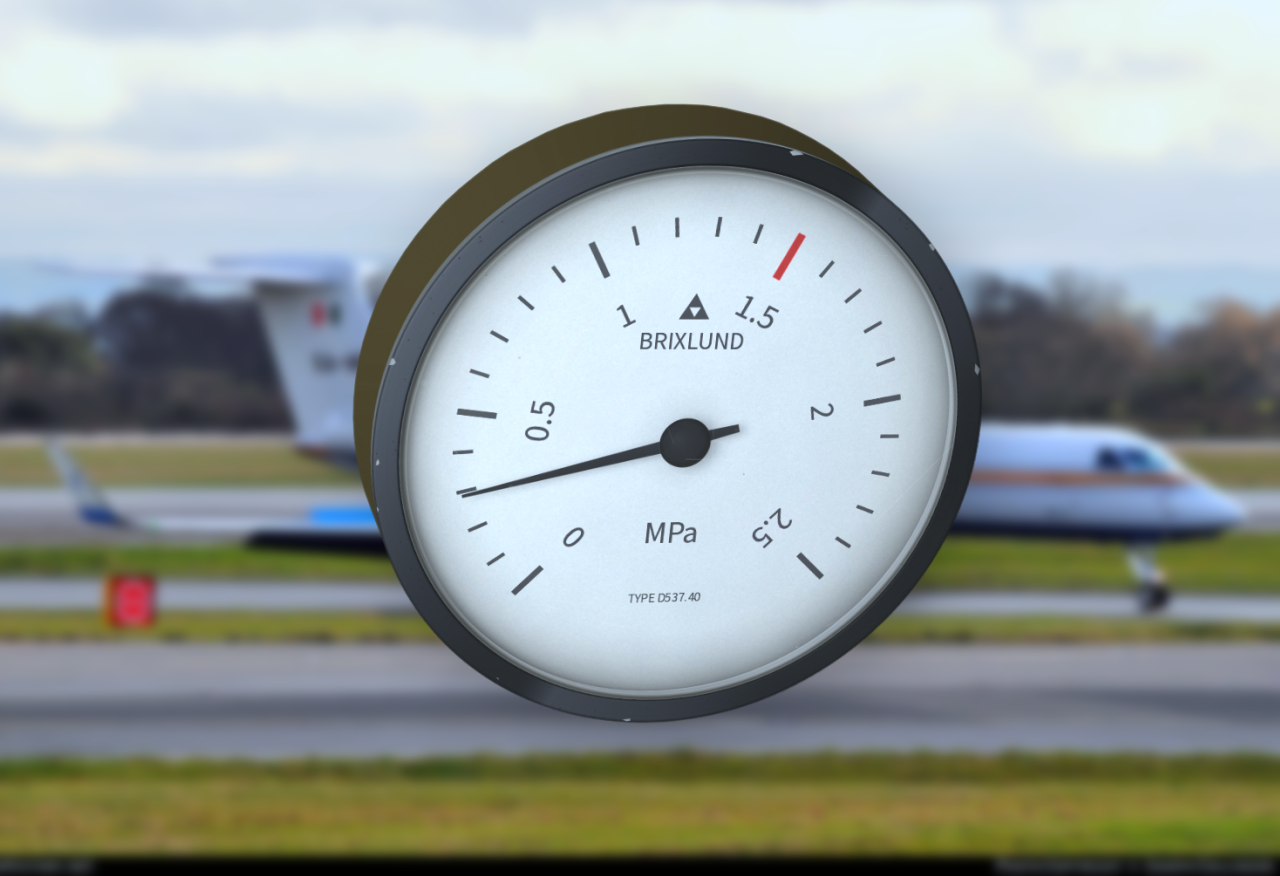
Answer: 0.3 (MPa)
